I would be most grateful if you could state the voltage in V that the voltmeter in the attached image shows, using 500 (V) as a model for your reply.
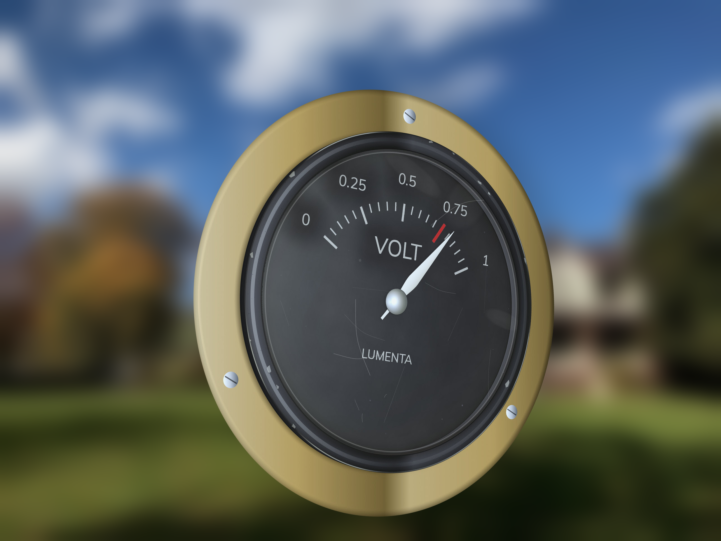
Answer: 0.8 (V)
